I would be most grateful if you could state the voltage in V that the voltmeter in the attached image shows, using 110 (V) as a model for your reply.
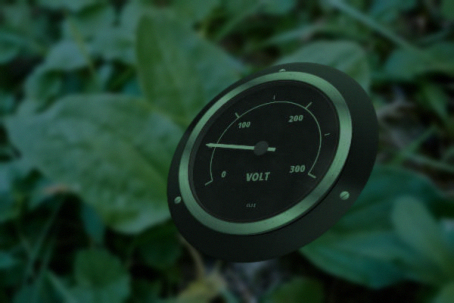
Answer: 50 (V)
